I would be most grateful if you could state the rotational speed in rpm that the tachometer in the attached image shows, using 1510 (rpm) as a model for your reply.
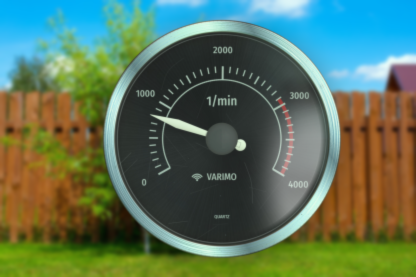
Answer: 800 (rpm)
